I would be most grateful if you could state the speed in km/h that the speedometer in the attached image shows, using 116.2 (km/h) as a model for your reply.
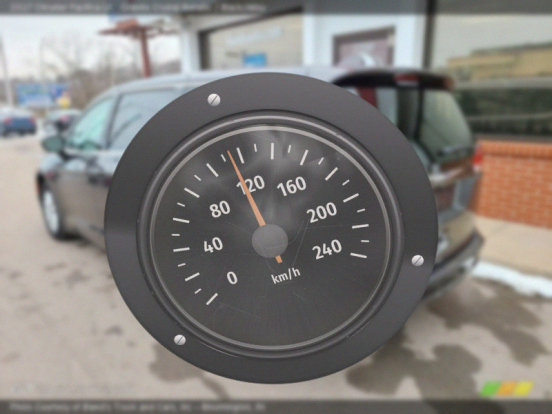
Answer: 115 (km/h)
